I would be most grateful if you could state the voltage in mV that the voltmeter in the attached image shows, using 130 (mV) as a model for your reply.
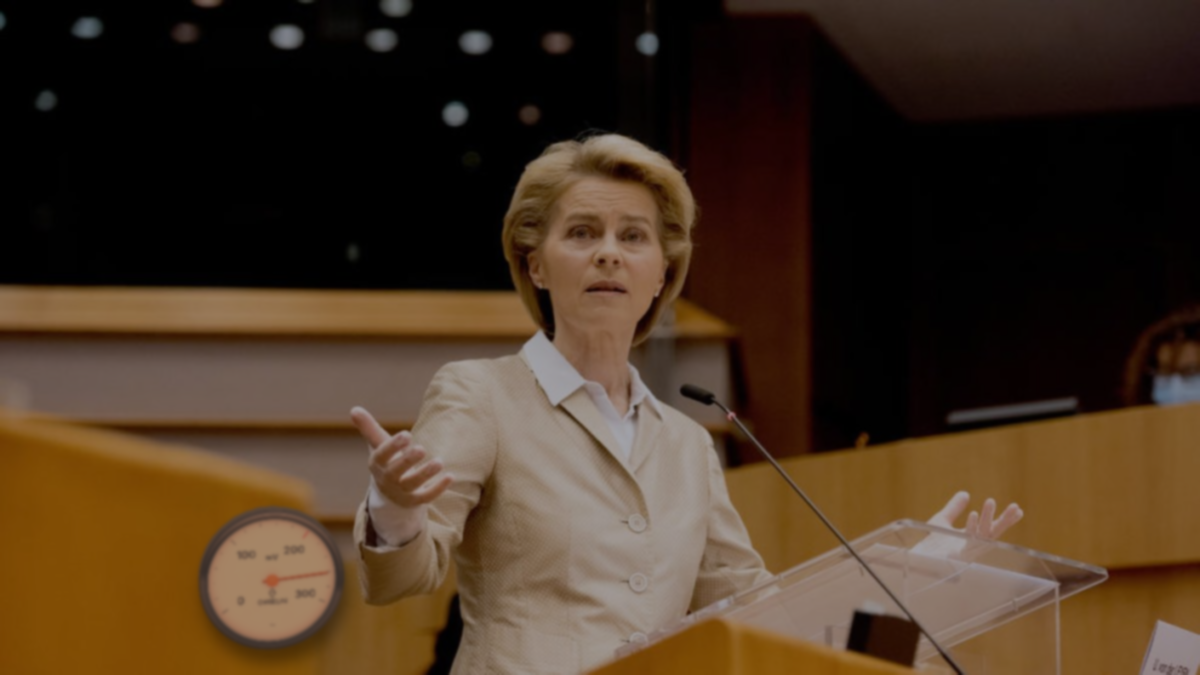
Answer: 260 (mV)
